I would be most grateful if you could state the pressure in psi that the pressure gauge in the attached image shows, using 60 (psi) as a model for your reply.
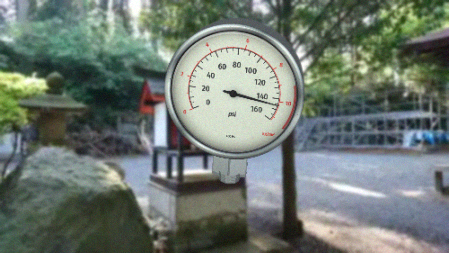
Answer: 145 (psi)
